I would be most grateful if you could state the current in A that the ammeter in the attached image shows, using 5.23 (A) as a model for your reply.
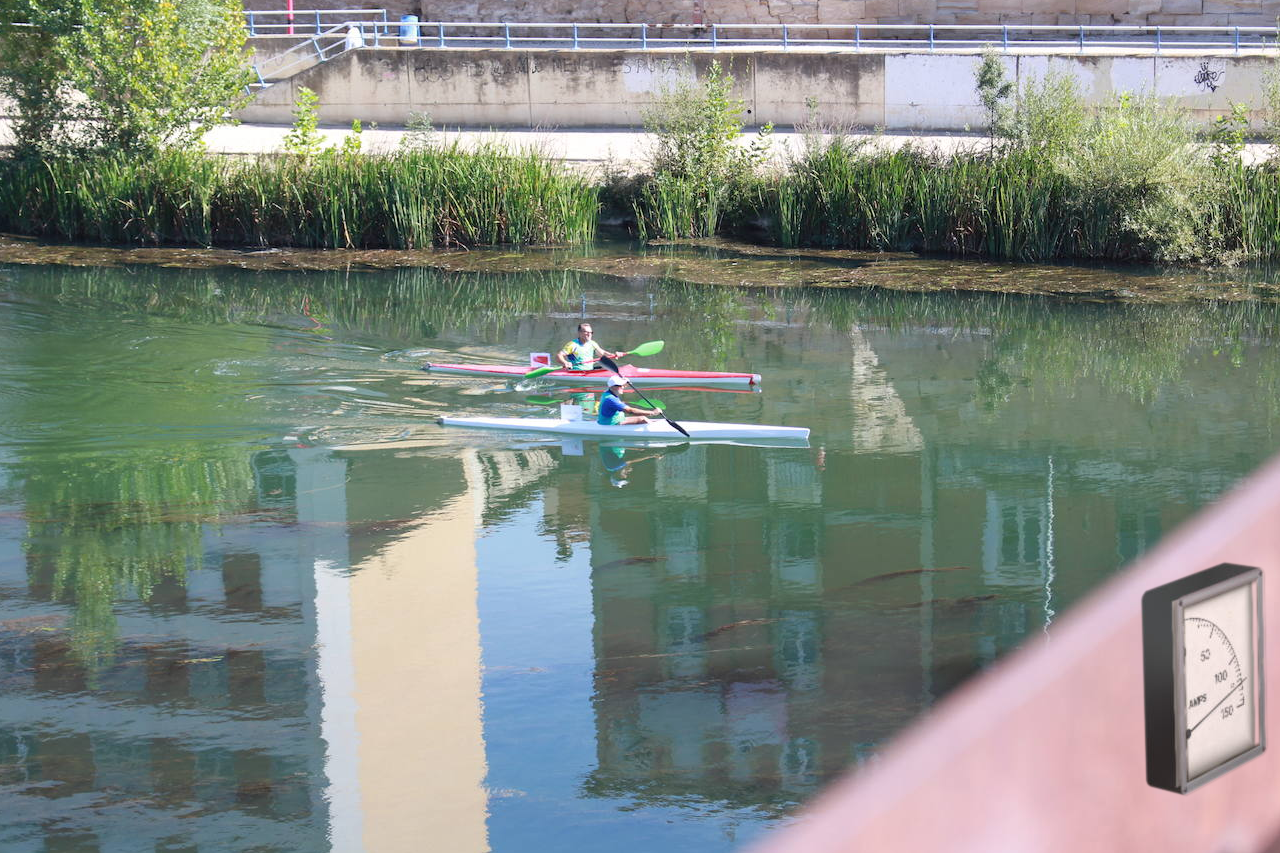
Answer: 125 (A)
